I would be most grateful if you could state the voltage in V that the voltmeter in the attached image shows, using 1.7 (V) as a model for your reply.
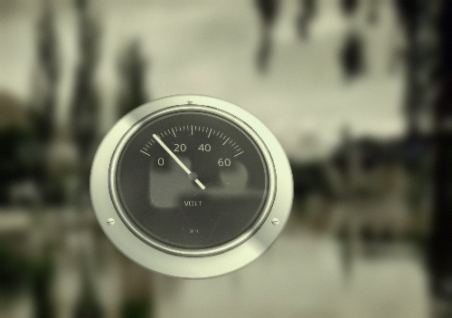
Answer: 10 (V)
